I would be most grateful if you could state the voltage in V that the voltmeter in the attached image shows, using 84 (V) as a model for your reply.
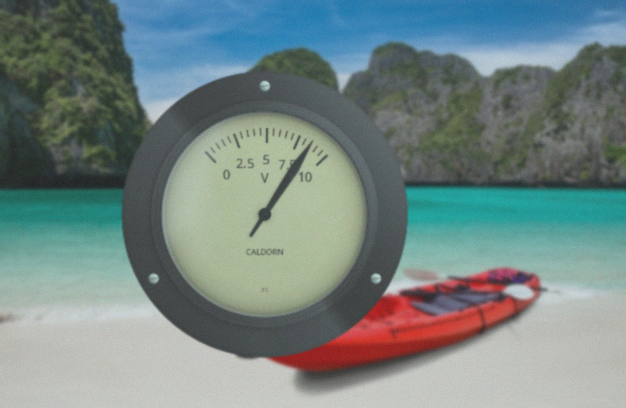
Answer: 8.5 (V)
